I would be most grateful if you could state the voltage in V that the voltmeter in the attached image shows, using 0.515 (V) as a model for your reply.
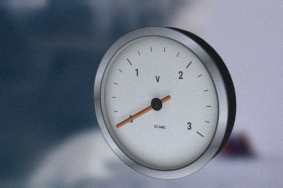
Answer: 0 (V)
